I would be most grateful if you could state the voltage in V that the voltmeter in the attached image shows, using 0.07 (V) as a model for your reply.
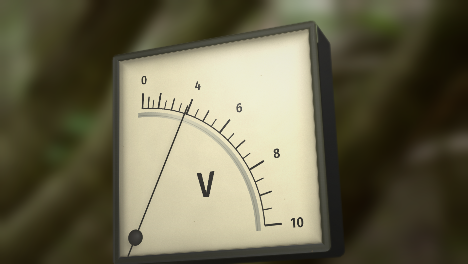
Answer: 4 (V)
